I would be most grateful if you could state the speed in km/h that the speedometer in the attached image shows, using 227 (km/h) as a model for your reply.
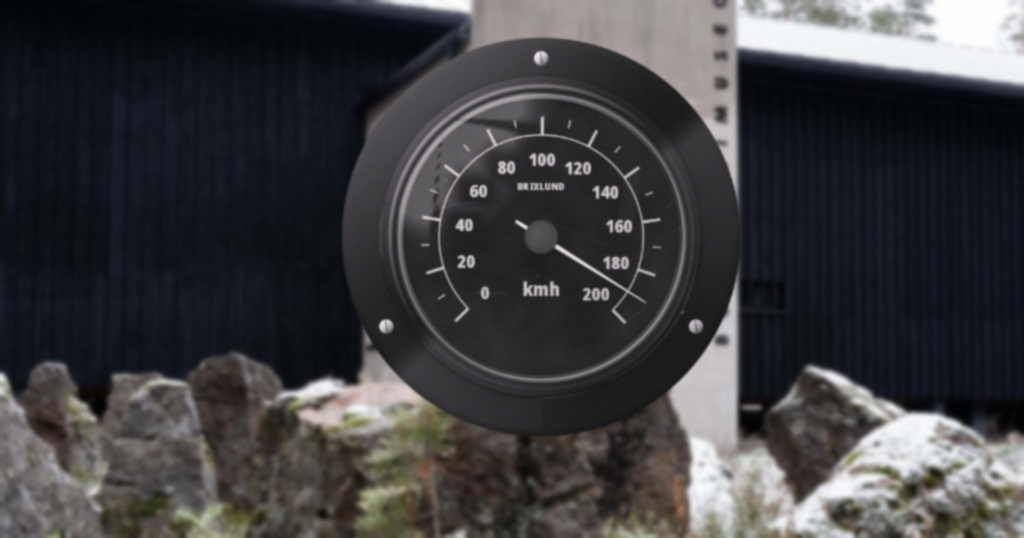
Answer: 190 (km/h)
